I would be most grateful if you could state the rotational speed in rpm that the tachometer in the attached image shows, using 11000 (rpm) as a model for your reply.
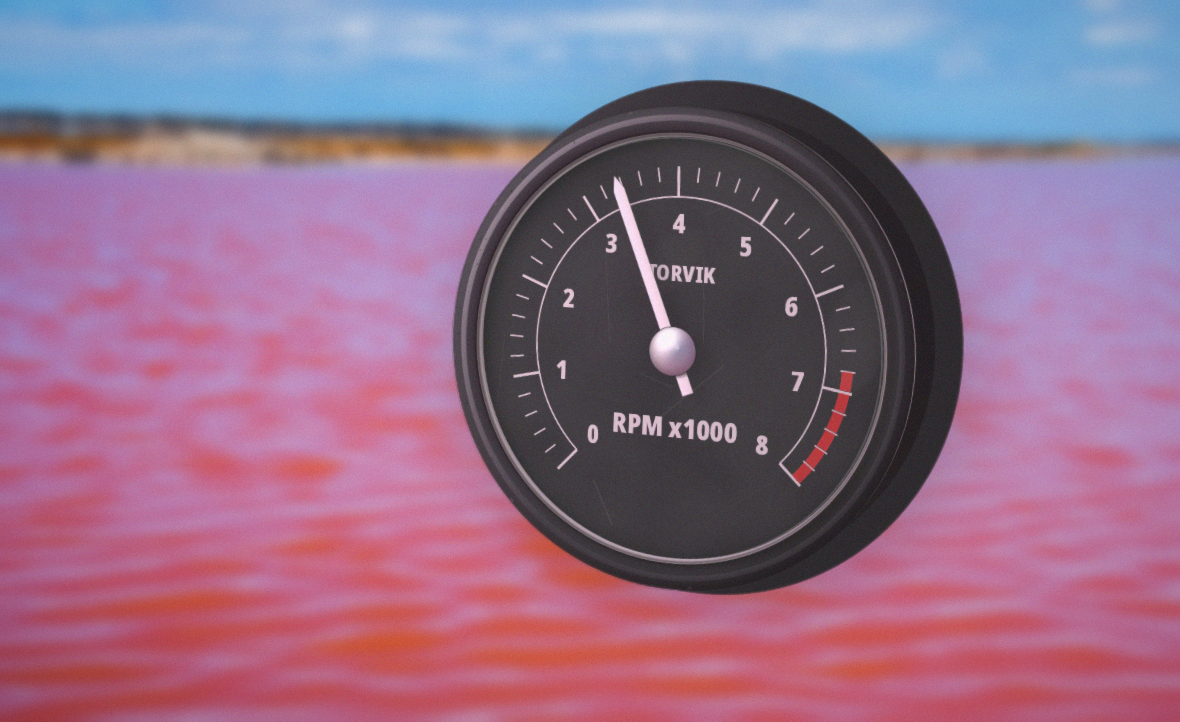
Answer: 3400 (rpm)
